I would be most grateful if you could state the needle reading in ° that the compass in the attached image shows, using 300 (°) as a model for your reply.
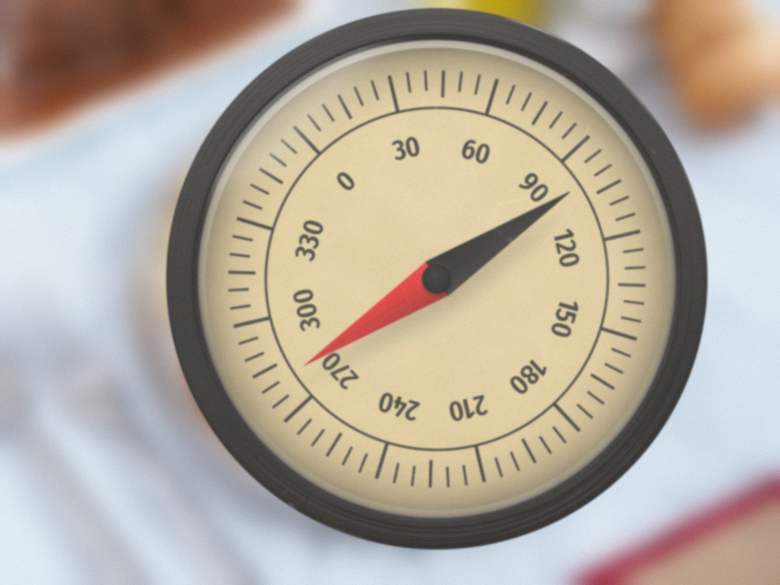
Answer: 280 (°)
